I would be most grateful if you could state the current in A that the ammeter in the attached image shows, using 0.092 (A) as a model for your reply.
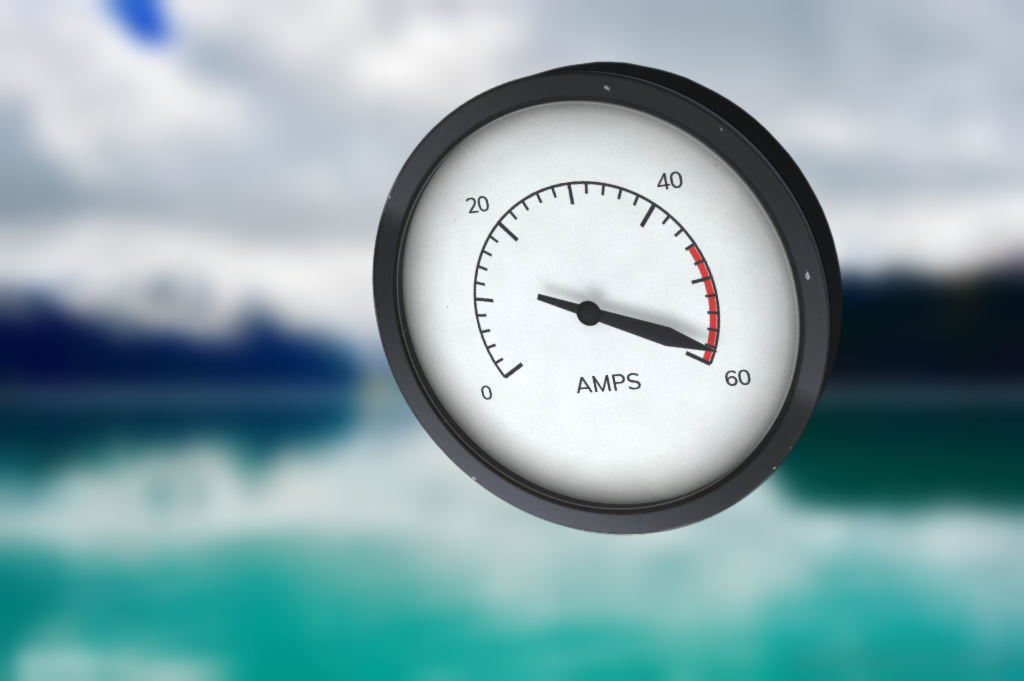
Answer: 58 (A)
